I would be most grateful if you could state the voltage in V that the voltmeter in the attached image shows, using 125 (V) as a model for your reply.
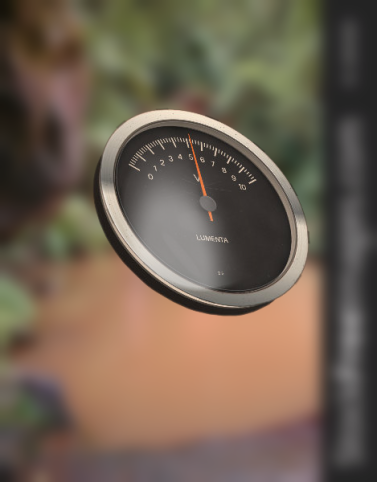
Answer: 5 (V)
